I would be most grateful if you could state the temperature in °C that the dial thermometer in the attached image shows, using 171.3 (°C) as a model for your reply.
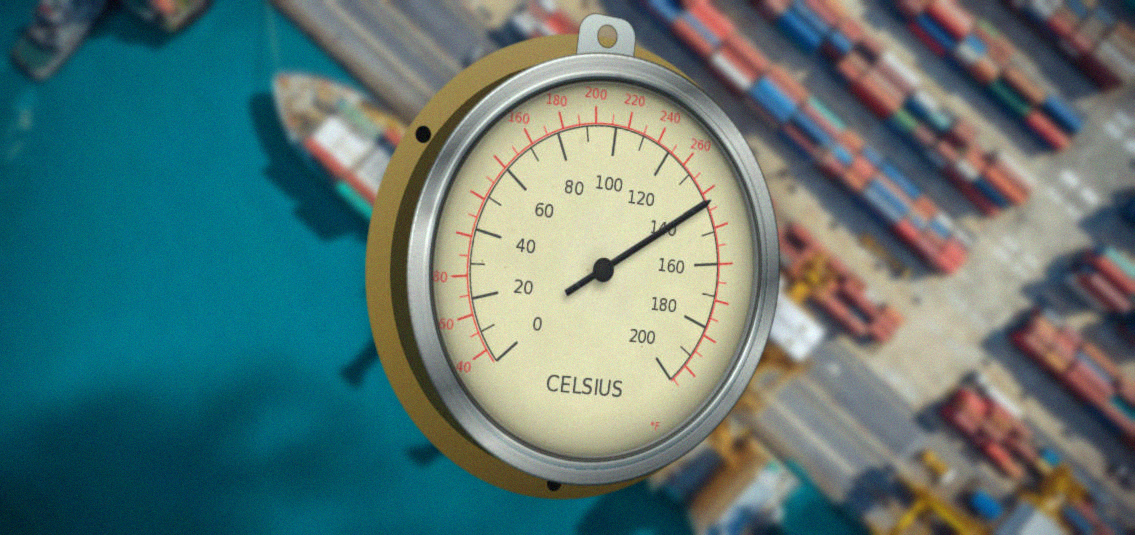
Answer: 140 (°C)
